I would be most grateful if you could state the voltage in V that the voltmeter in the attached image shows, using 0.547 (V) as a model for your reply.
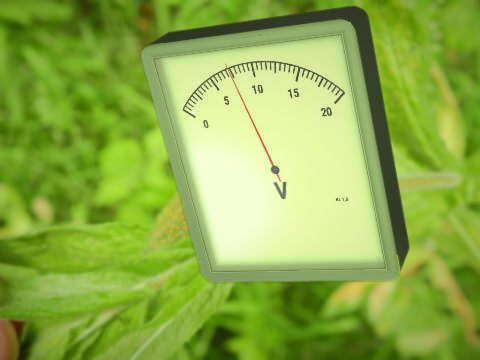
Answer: 7.5 (V)
